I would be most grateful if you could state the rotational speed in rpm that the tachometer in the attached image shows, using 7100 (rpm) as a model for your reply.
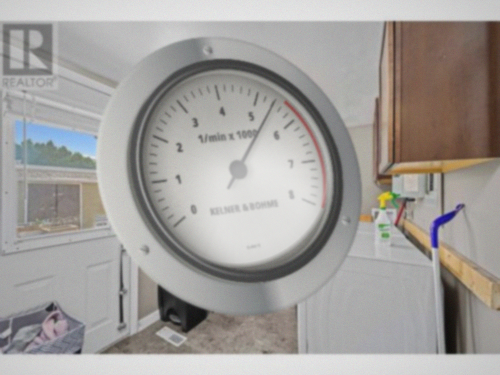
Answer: 5400 (rpm)
